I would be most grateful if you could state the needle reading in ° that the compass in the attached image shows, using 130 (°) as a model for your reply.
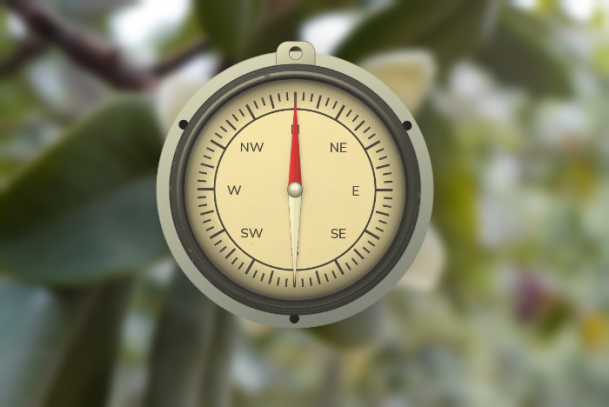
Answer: 0 (°)
